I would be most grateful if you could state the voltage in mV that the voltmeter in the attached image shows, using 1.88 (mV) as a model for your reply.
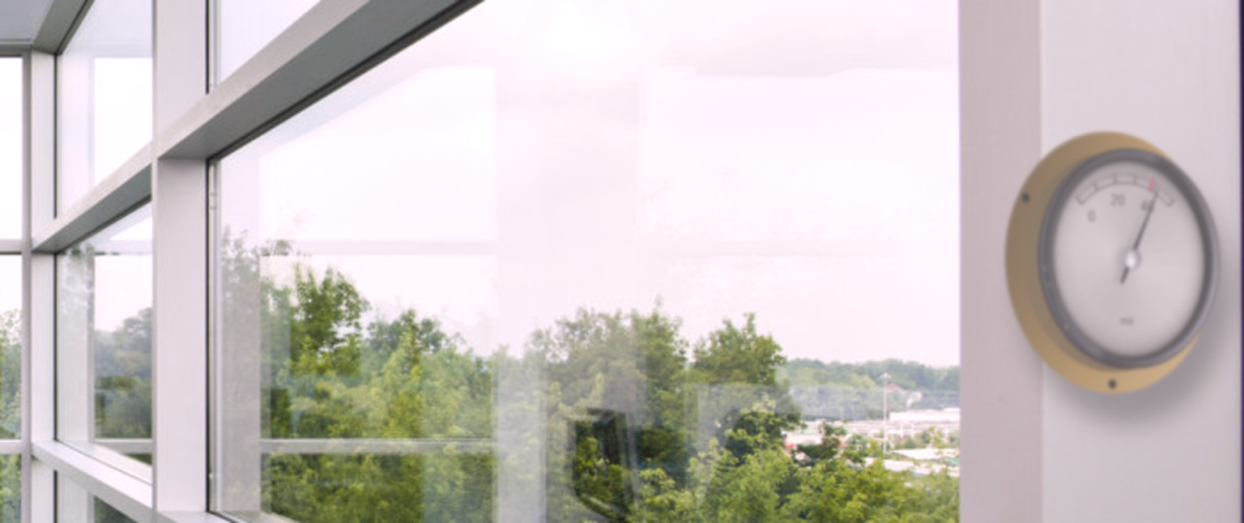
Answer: 40 (mV)
